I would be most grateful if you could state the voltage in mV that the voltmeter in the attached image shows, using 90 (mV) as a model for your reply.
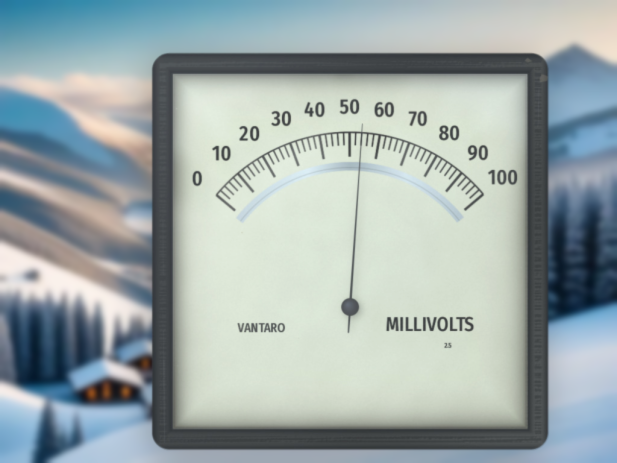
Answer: 54 (mV)
